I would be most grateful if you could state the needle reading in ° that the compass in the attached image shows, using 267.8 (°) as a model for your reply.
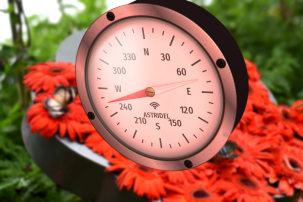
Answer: 255 (°)
